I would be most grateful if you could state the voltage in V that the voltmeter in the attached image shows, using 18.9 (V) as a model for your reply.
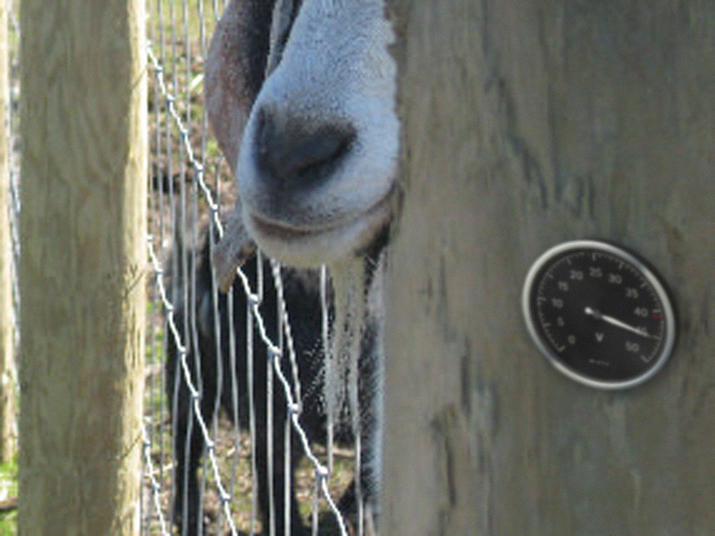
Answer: 45 (V)
